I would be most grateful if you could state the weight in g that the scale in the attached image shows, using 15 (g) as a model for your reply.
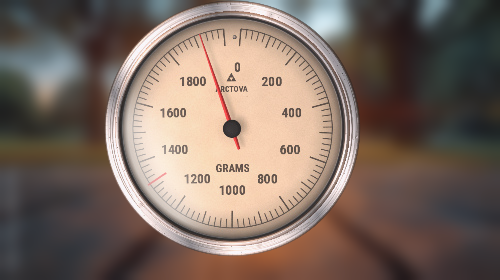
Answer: 1920 (g)
